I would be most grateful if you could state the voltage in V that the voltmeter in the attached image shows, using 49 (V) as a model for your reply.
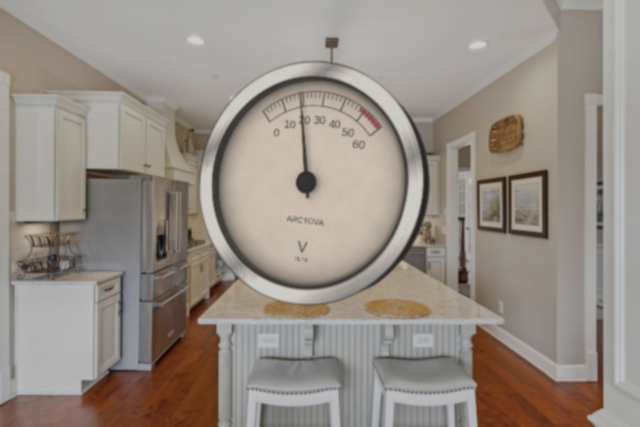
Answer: 20 (V)
